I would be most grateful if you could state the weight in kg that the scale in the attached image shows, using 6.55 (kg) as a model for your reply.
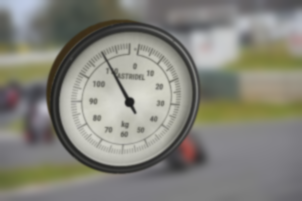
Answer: 110 (kg)
